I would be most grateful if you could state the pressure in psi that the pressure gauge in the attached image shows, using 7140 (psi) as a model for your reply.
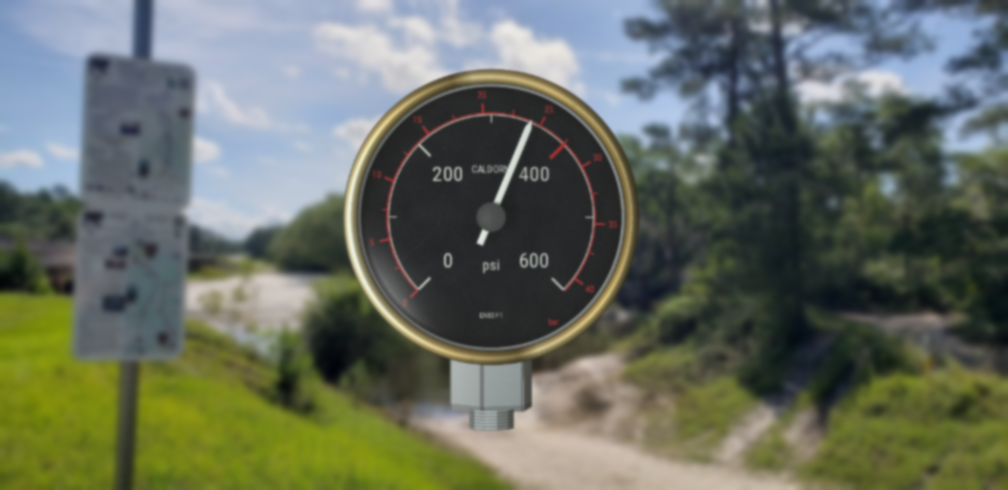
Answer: 350 (psi)
